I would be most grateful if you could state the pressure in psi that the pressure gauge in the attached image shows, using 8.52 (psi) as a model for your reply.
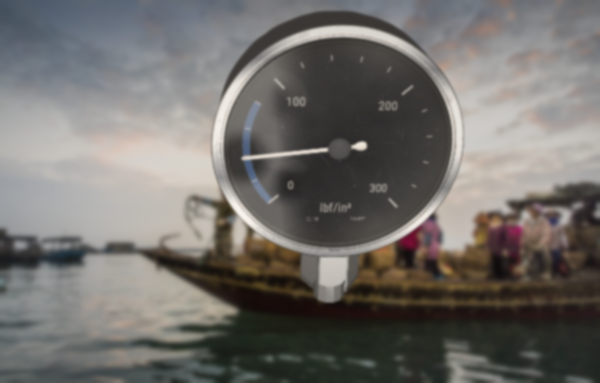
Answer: 40 (psi)
